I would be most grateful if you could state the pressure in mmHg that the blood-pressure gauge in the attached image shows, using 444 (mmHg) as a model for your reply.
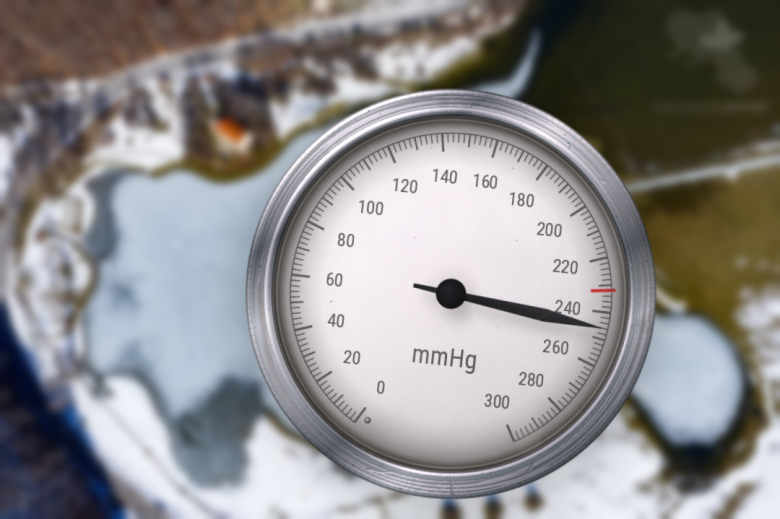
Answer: 246 (mmHg)
